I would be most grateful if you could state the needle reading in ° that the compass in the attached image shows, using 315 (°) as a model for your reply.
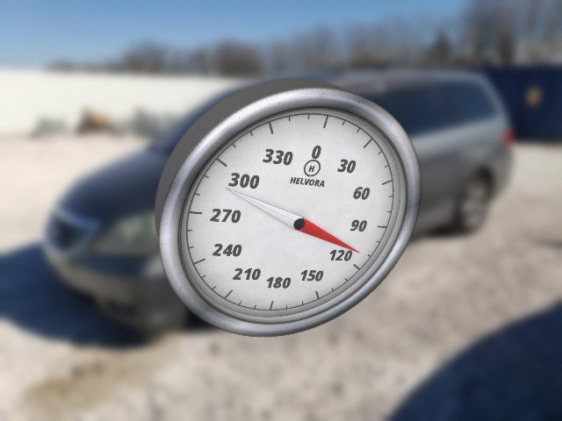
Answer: 110 (°)
